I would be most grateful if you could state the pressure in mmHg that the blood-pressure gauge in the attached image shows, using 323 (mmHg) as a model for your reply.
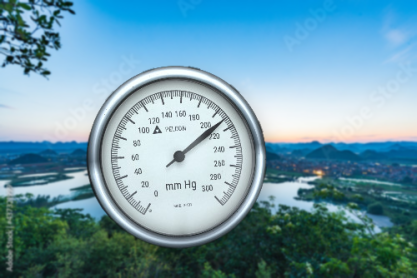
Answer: 210 (mmHg)
